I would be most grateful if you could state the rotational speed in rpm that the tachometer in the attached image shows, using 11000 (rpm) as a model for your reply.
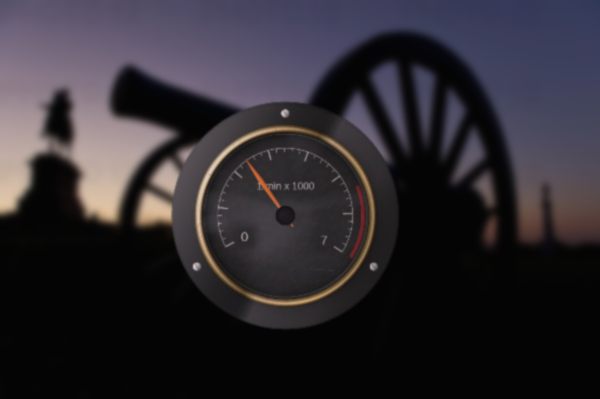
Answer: 2400 (rpm)
